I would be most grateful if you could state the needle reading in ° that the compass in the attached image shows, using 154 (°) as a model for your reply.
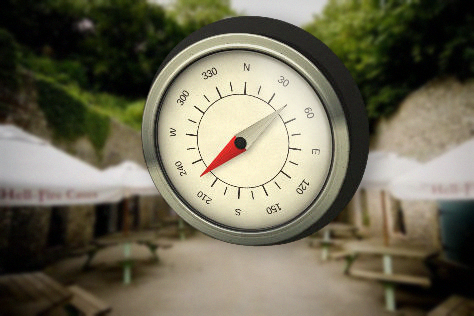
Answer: 225 (°)
